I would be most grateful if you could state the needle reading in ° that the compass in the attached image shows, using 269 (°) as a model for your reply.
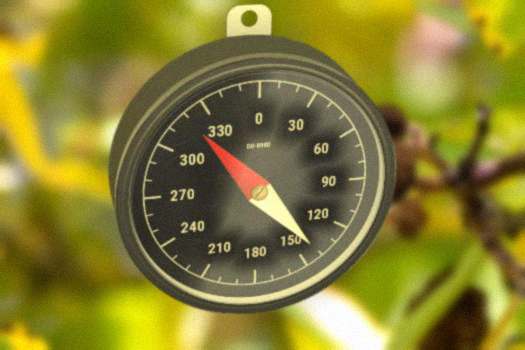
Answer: 320 (°)
